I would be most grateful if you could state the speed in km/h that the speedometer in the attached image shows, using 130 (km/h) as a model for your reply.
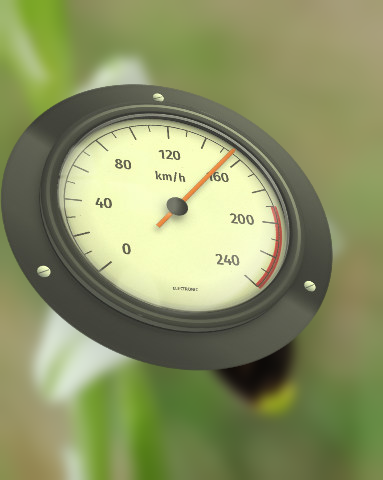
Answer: 155 (km/h)
